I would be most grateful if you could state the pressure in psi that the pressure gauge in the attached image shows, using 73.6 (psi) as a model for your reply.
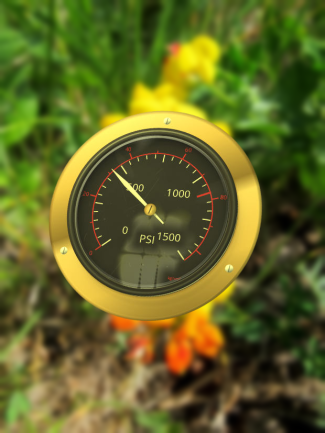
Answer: 450 (psi)
